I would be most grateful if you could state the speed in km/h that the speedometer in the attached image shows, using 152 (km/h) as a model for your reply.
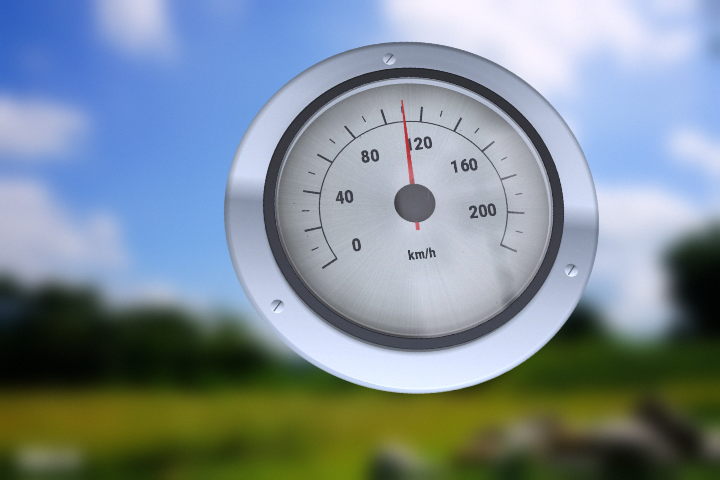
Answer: 110 (km/h)
